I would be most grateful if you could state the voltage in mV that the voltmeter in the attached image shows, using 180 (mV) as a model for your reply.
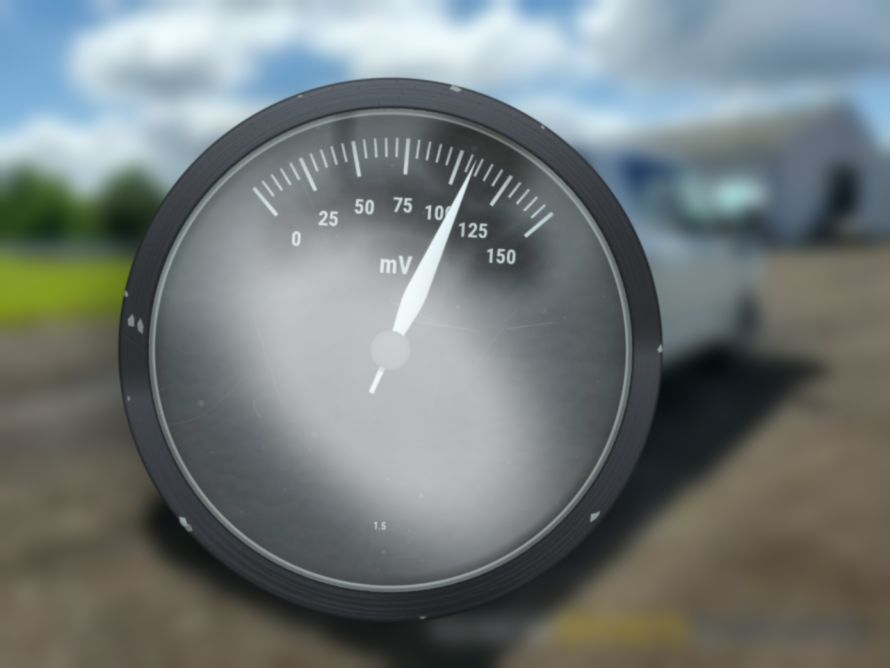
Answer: 107.5 (mV)
